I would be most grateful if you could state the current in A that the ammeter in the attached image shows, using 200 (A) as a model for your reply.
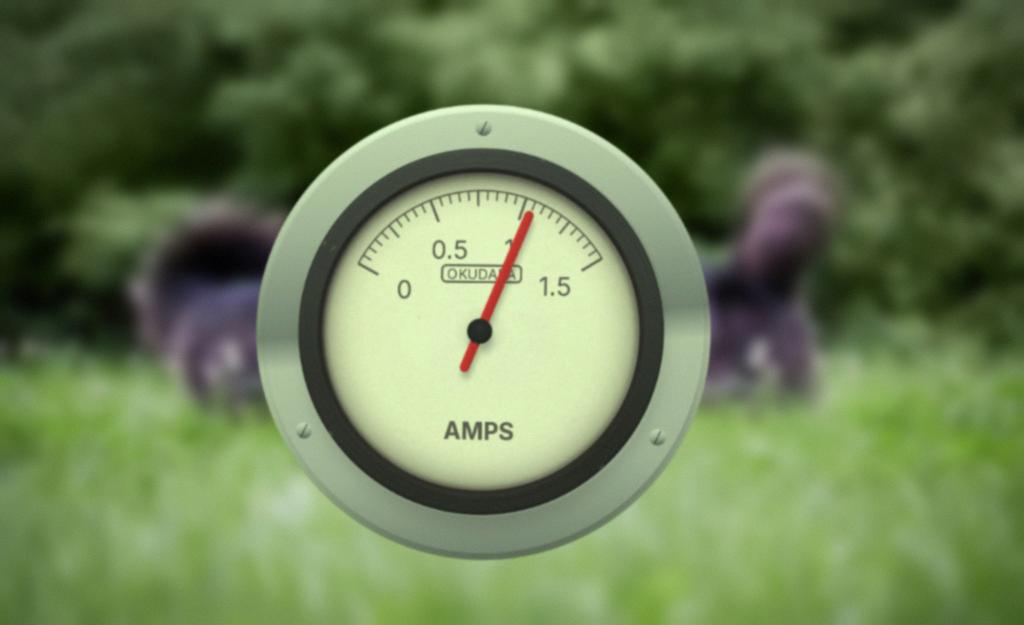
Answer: 1.05 (A)
